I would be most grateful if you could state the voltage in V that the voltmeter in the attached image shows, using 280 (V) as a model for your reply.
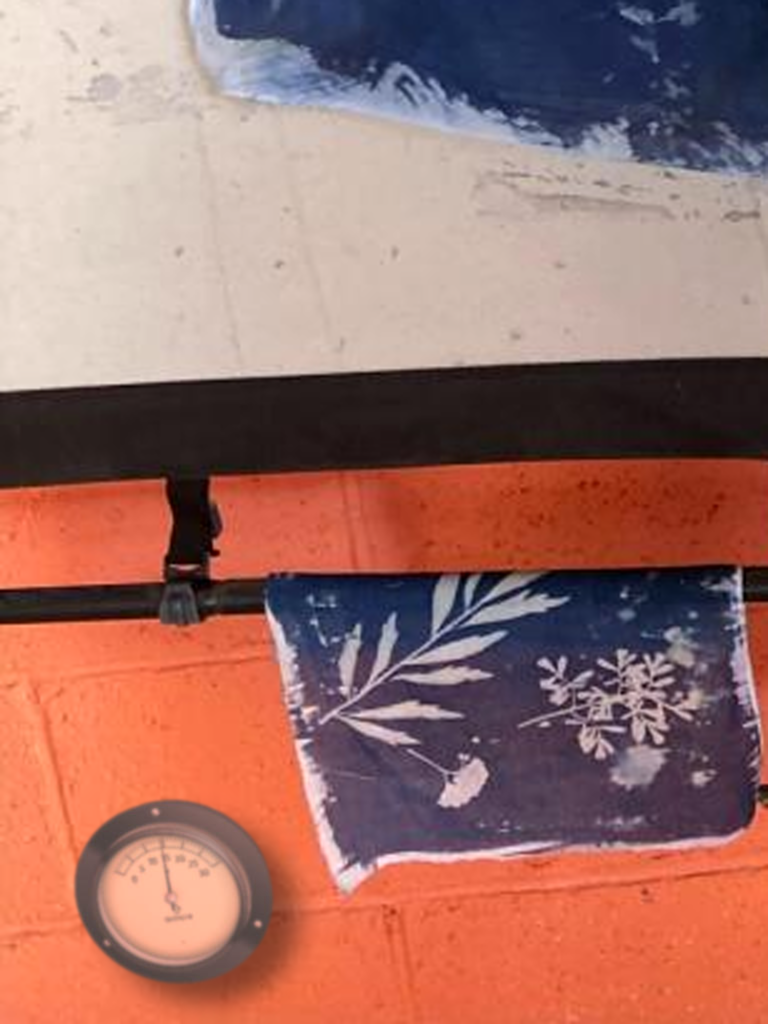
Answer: 15 (V)
